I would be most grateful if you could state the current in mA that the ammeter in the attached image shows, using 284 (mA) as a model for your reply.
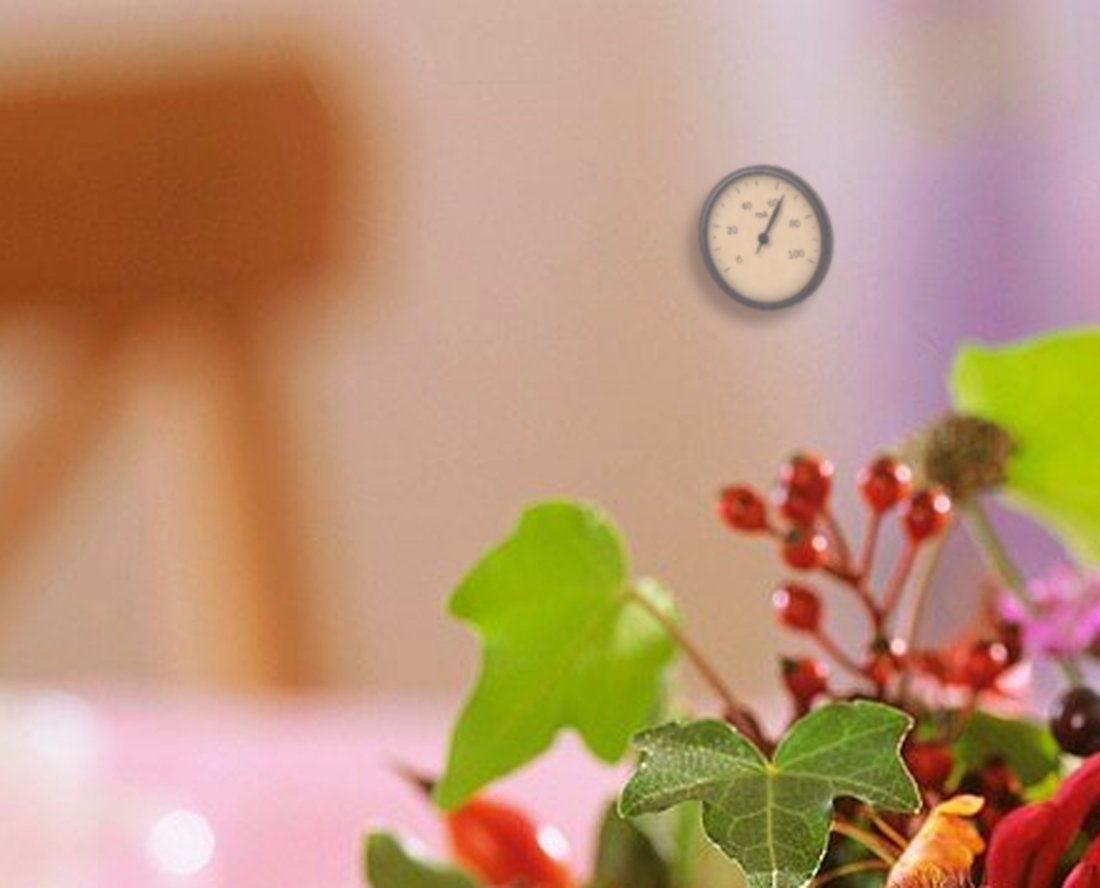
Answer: 65 (mA)
